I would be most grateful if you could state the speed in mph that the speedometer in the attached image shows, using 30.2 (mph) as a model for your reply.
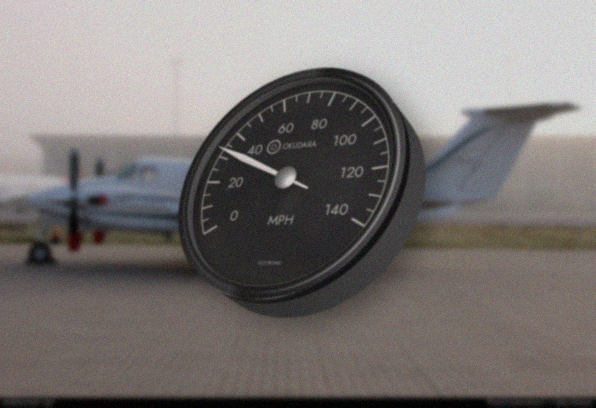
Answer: 32.5 (mph)
